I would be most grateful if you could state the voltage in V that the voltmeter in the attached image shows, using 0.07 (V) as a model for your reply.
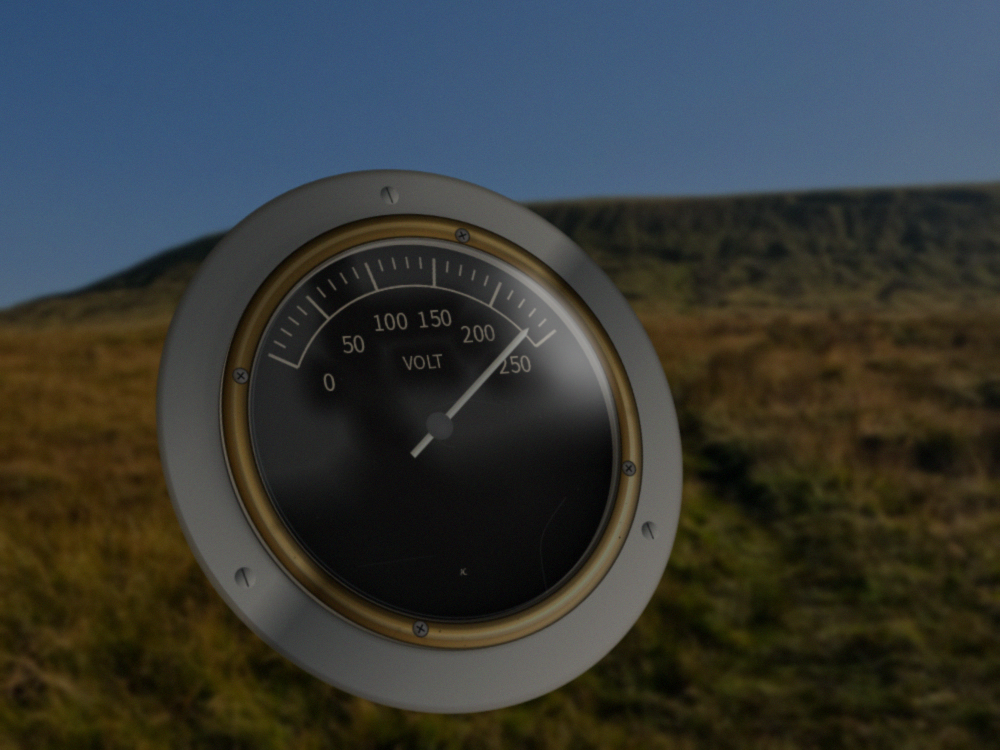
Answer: 235 (V)
